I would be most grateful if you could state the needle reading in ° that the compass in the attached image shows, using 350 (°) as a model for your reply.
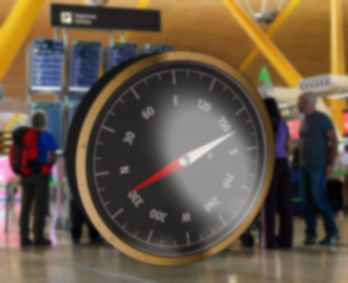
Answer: 340 (°)
